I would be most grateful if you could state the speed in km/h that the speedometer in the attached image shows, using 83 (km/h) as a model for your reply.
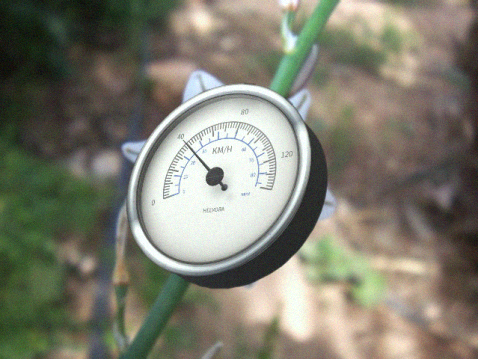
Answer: 40 (km/h)
